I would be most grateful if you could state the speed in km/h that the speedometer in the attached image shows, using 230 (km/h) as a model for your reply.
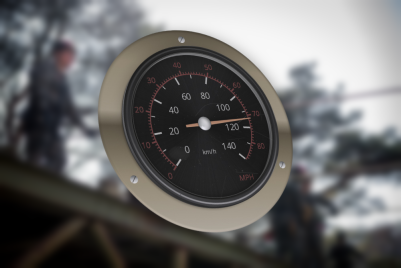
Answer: 115 (km/h)
